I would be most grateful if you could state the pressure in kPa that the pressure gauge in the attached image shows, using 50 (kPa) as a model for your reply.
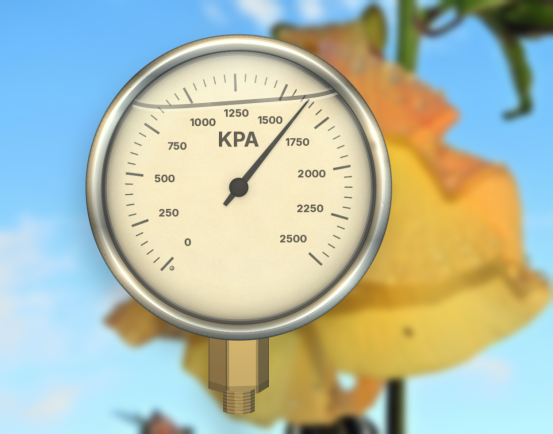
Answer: 1625 (kPa)
